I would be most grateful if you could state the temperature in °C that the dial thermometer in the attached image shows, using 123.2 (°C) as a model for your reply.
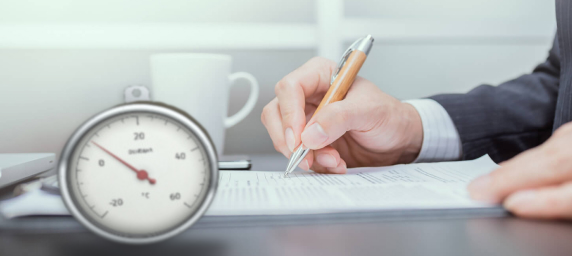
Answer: 6 (°C)
